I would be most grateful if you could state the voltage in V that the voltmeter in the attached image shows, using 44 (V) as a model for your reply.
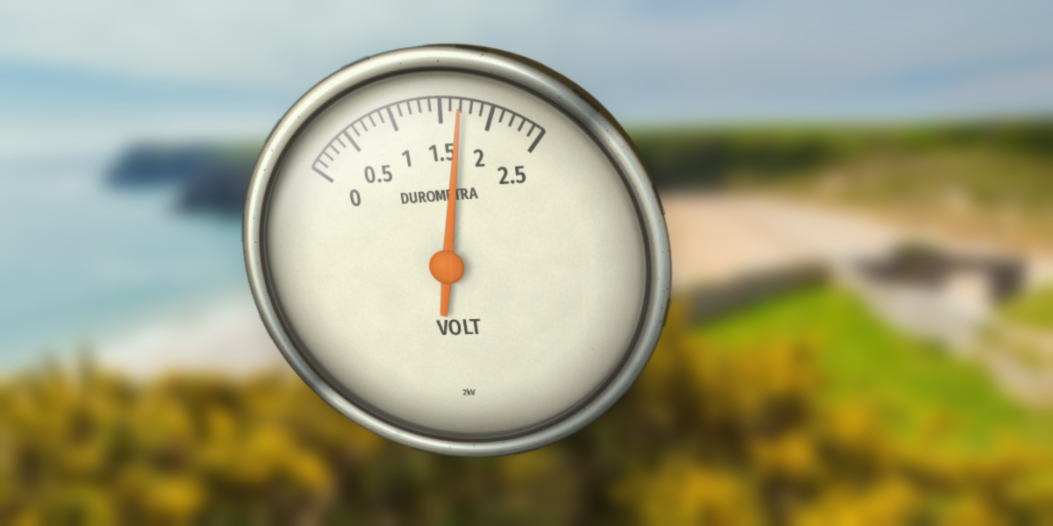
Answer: 1.7 (V)
